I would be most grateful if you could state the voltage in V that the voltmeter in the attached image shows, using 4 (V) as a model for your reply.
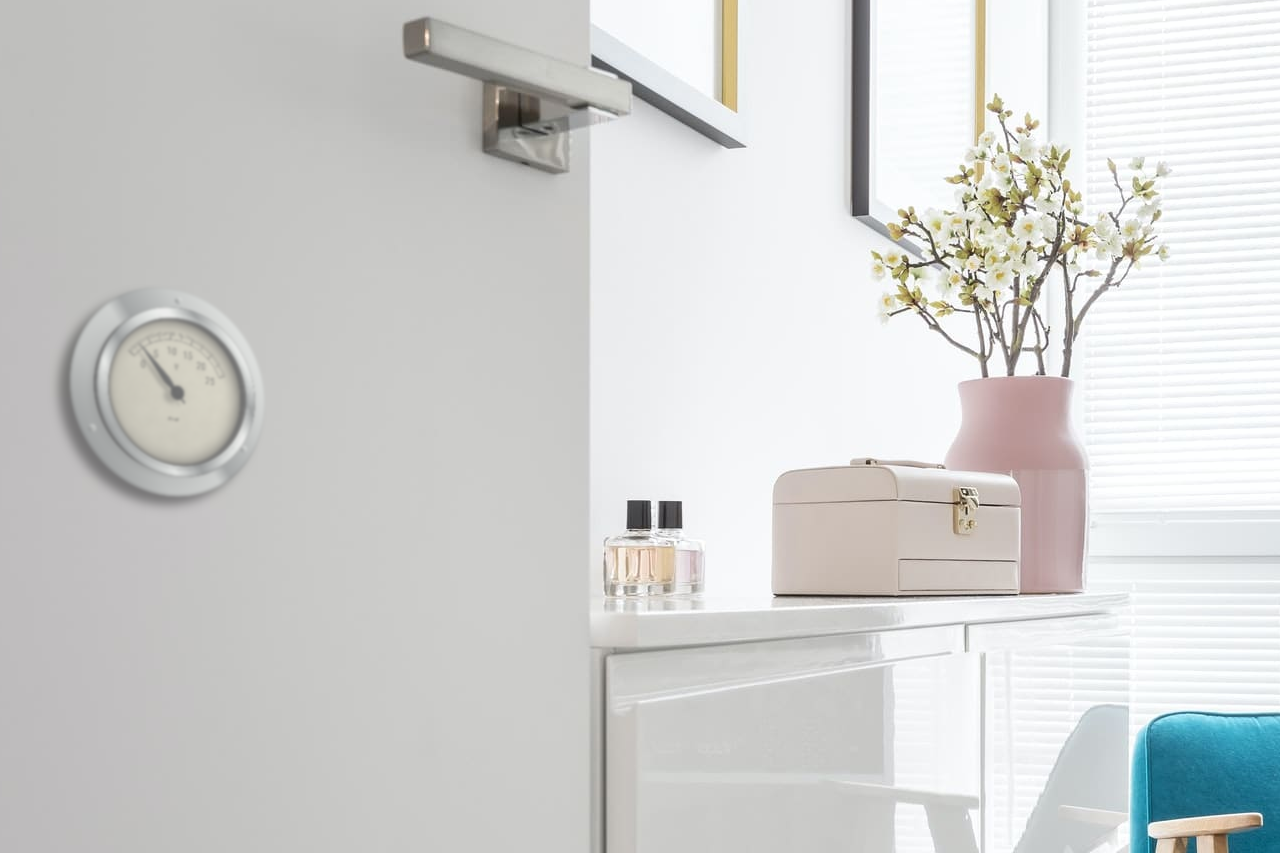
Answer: 2.5 (V)
